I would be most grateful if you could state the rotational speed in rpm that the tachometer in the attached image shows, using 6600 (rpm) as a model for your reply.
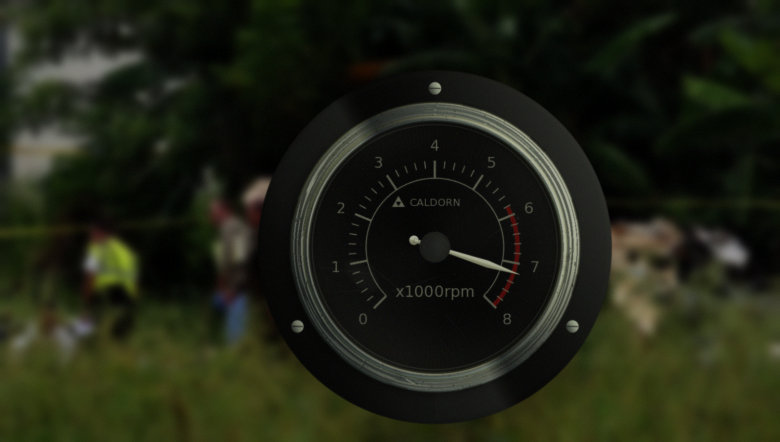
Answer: 7200 (rpm)
